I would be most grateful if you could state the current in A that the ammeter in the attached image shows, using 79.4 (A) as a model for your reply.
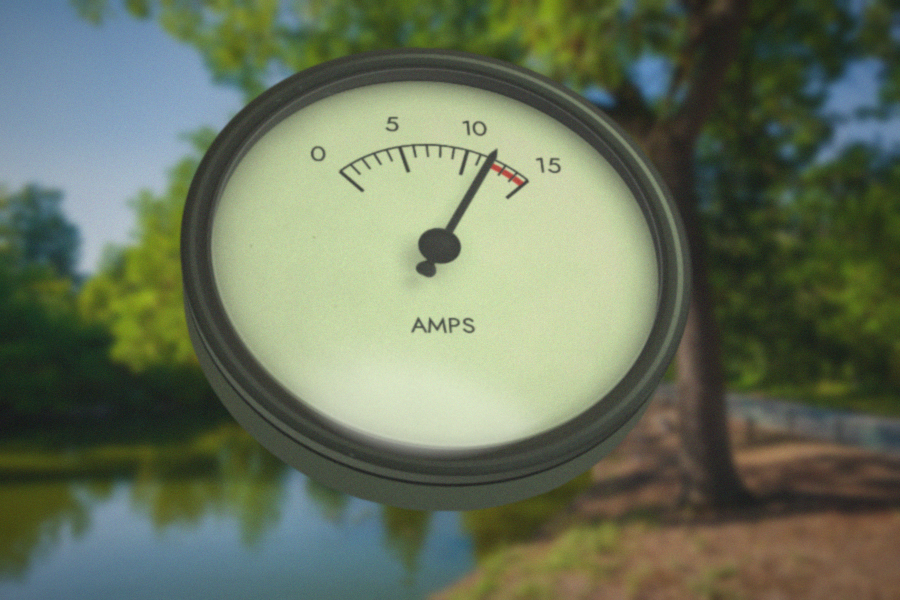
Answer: 12 (A)
